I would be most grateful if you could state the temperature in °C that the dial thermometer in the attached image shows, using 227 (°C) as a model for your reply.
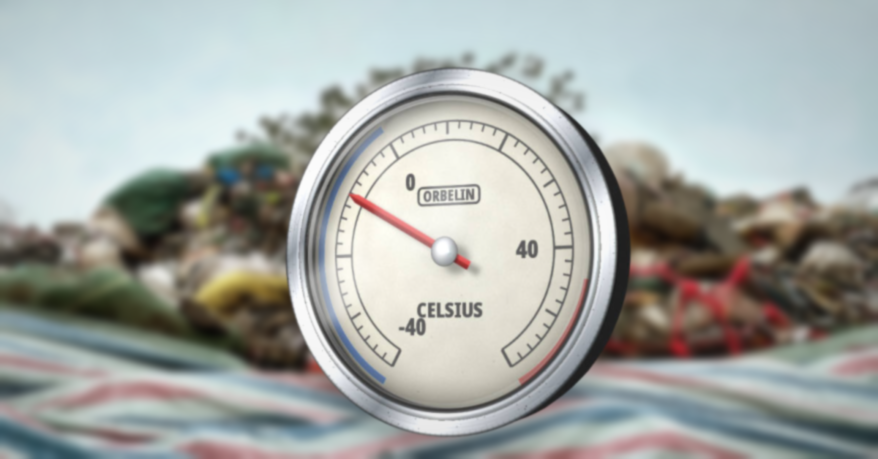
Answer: -10 (°C)
